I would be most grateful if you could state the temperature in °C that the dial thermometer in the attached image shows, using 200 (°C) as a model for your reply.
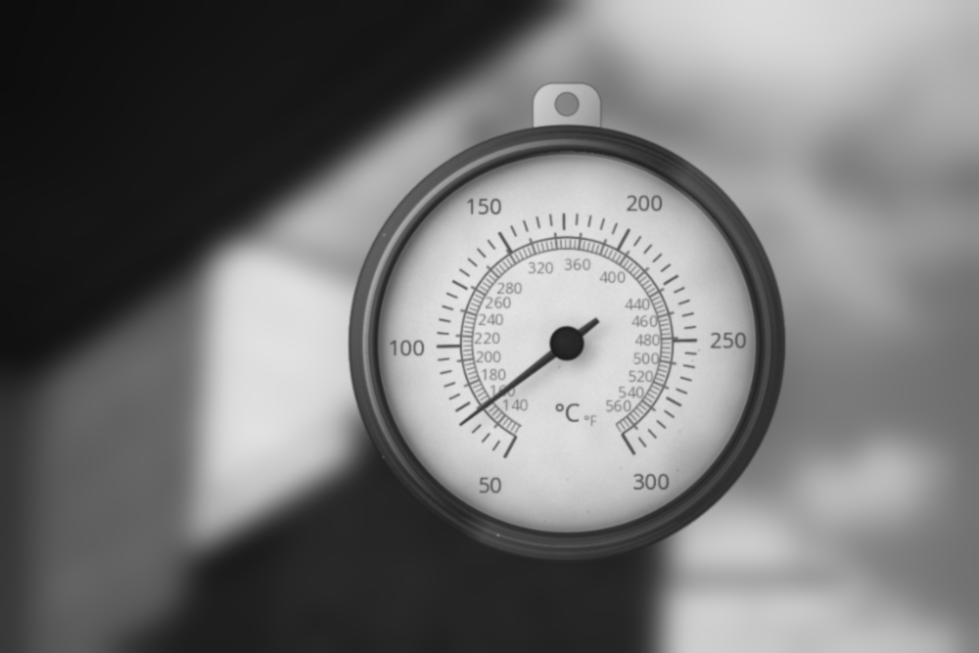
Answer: 70 (°C)
